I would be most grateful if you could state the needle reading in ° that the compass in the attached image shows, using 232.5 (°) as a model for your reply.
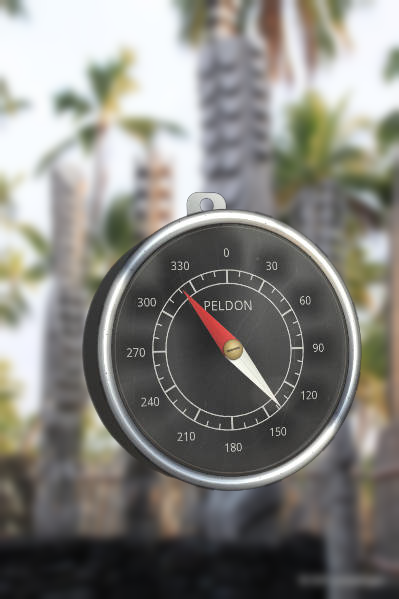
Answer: 320 (°)
